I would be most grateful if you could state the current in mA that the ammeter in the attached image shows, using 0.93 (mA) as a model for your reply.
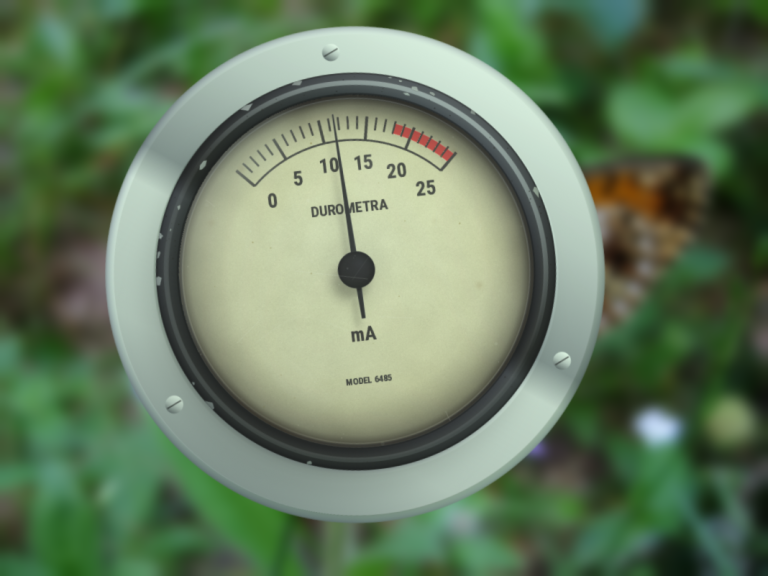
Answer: 11.5 (mA)
